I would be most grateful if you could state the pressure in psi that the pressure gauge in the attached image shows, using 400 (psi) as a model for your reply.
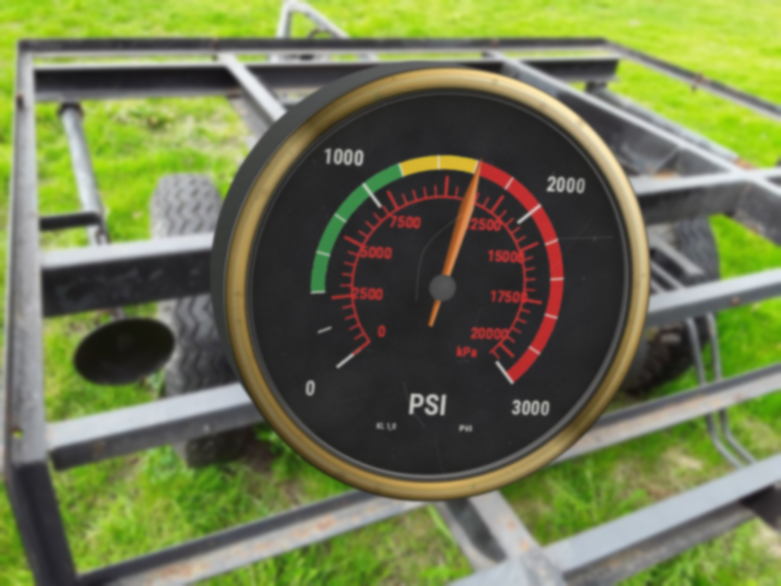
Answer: 1600 (psi)
